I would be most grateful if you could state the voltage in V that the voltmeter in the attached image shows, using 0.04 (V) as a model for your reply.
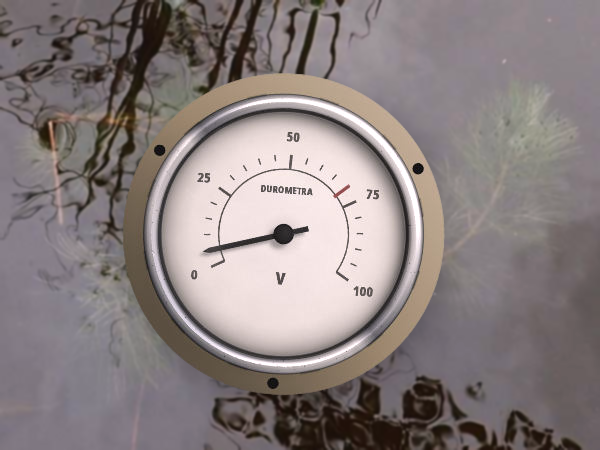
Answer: 5 (V)
